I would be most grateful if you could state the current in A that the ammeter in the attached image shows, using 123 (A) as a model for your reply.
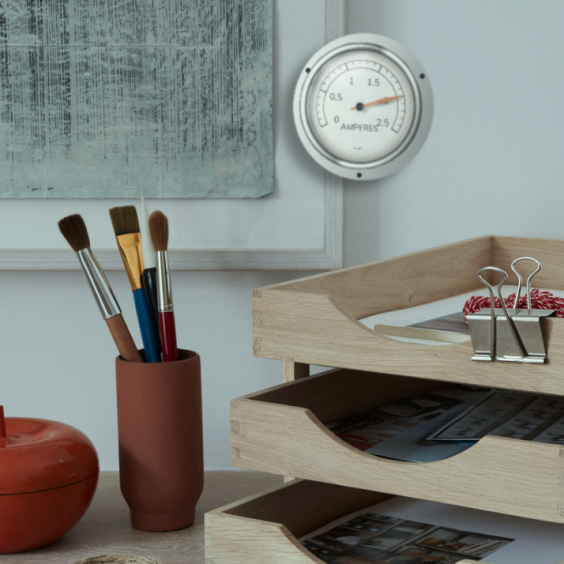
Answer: 2 (A)
